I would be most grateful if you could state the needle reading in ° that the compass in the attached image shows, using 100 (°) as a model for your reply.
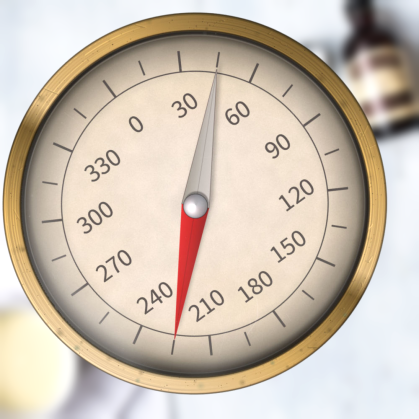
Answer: 225 (°)
